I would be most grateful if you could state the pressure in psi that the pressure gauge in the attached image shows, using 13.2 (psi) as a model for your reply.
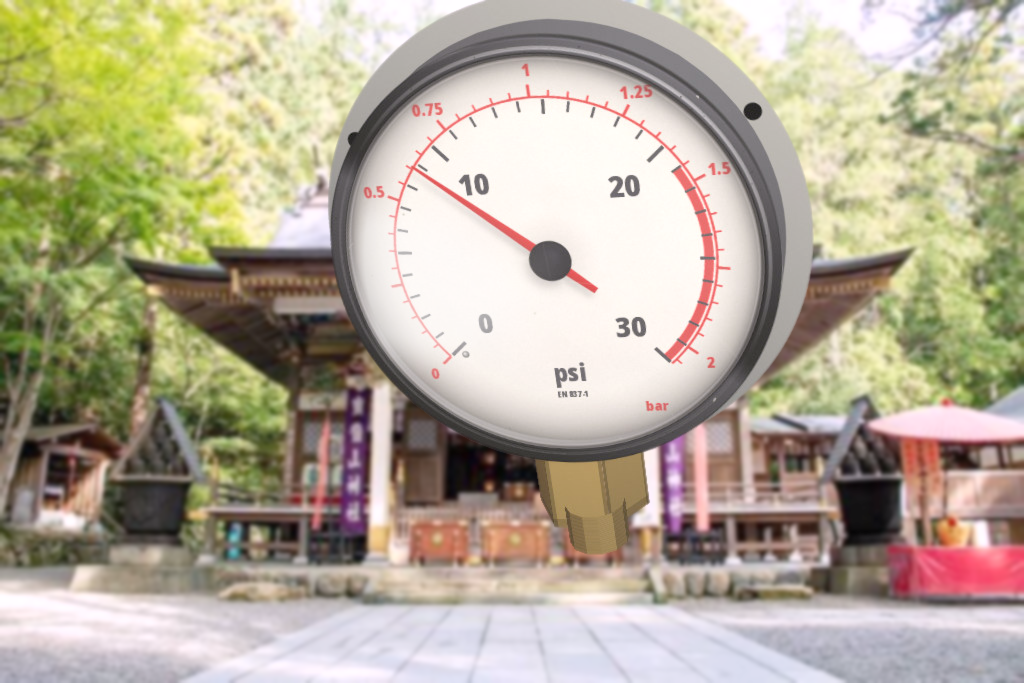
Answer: 9 (psi)
